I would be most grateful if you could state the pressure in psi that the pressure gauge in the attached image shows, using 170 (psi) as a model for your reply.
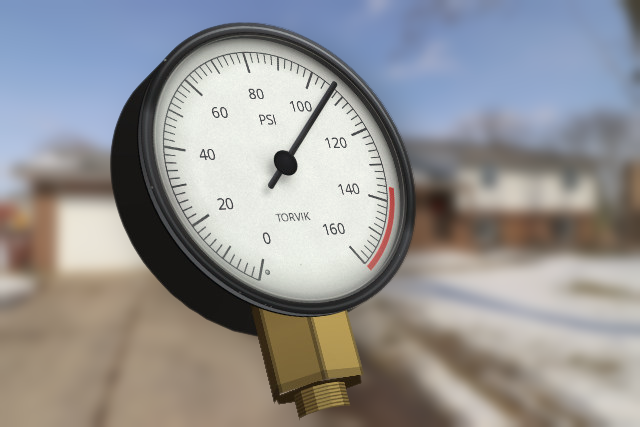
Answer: 106 (psi)
